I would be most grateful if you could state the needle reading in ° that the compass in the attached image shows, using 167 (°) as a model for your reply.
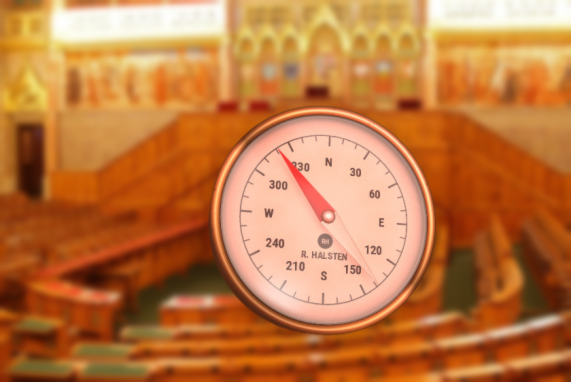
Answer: 320 (°)
